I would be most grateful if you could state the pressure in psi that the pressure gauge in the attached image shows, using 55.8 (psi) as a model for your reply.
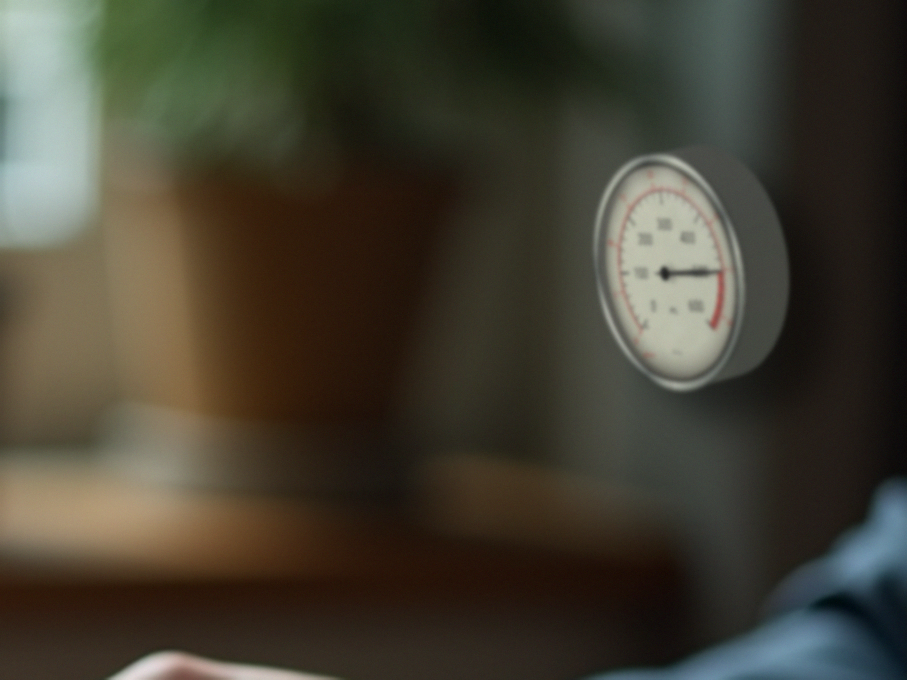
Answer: 500 (psi)
